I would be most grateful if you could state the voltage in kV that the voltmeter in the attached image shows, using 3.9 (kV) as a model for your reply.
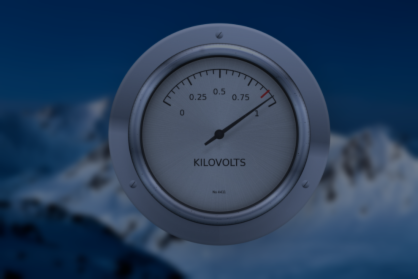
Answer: 0.95 (kV)
